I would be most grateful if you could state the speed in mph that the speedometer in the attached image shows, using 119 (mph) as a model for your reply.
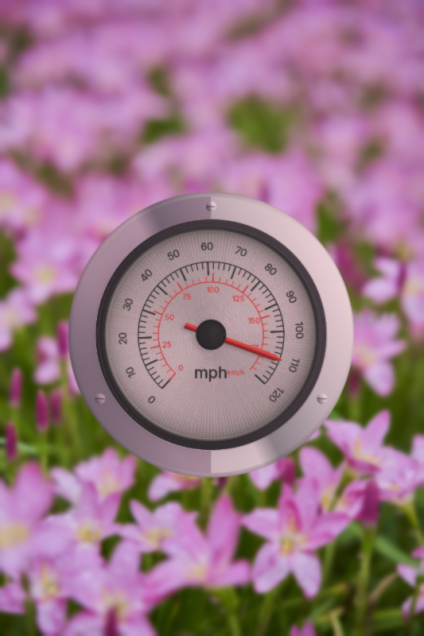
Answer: 110 (mph)
